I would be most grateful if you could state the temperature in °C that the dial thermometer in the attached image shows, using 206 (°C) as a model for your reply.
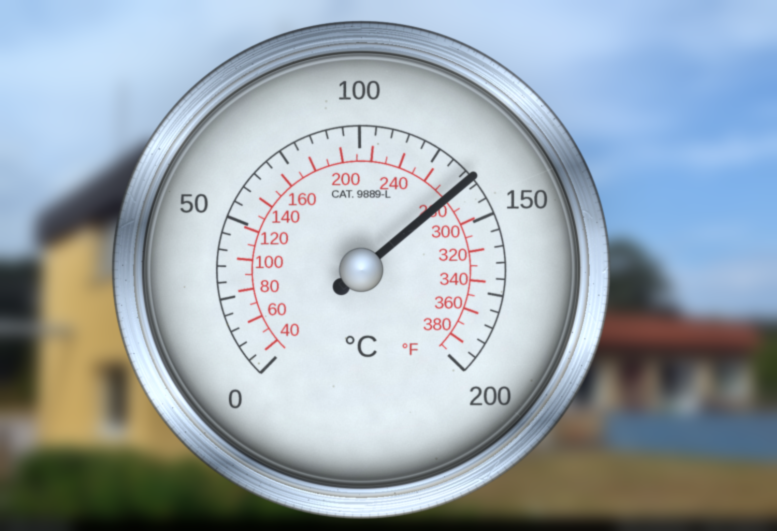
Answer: 137.5 (°C)
